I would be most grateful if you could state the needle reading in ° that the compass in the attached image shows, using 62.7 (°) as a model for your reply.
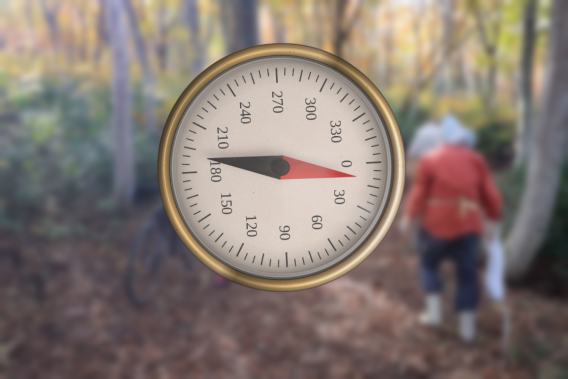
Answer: 10 (°)
